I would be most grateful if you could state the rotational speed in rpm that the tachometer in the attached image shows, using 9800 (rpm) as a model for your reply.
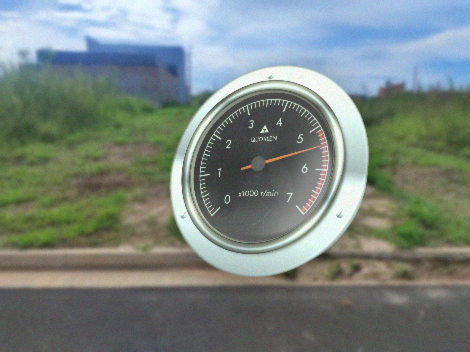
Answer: 5500 (rpm)
